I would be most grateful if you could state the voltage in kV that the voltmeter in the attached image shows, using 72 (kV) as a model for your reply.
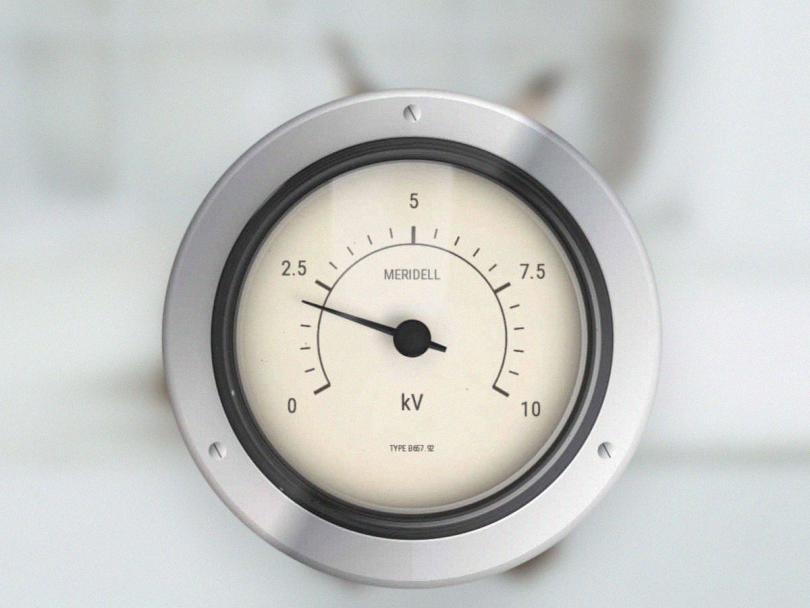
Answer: 2 (kV)
